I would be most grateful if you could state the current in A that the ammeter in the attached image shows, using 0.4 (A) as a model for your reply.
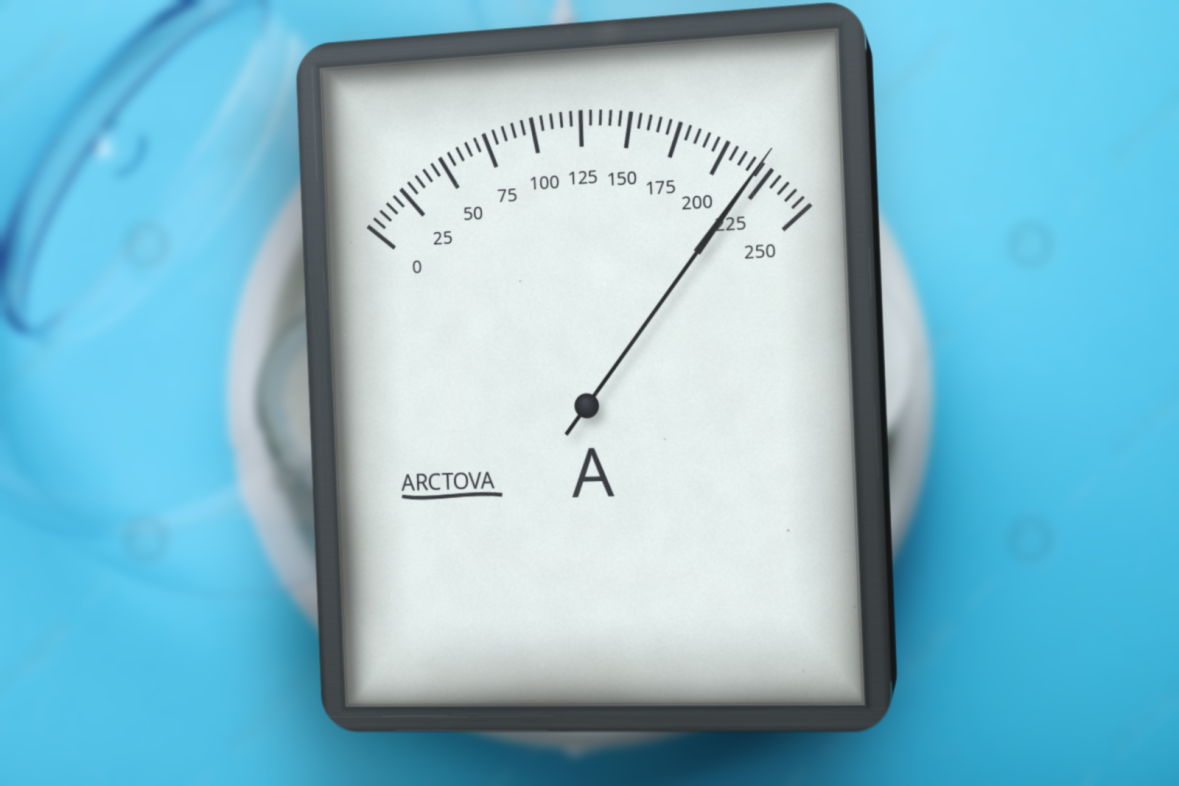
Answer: 220 (A)
